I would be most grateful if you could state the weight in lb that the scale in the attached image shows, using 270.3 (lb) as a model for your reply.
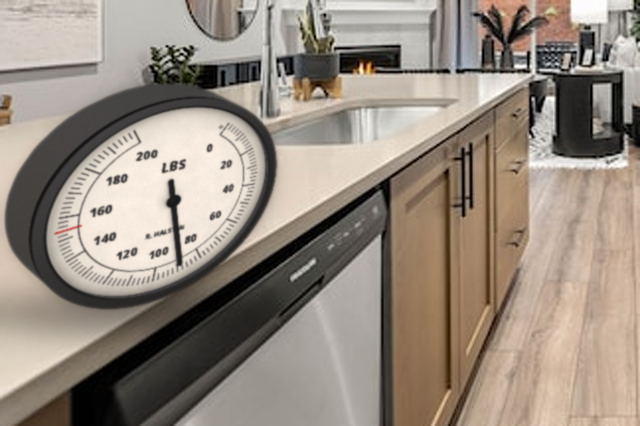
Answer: 90 (lb)
